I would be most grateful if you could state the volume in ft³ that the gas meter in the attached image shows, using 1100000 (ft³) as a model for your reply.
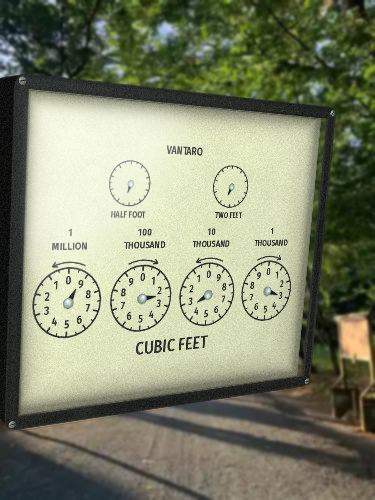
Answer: 923300 (ft³)
